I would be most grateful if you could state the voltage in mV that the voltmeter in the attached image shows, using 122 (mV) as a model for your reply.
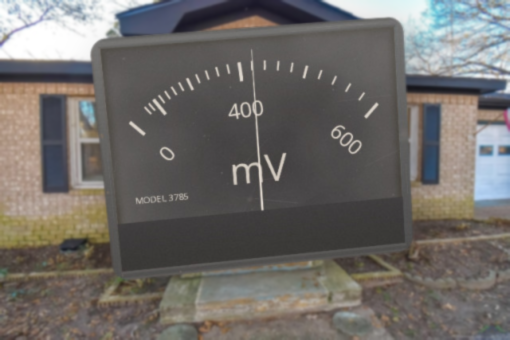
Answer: 420 (mV)
